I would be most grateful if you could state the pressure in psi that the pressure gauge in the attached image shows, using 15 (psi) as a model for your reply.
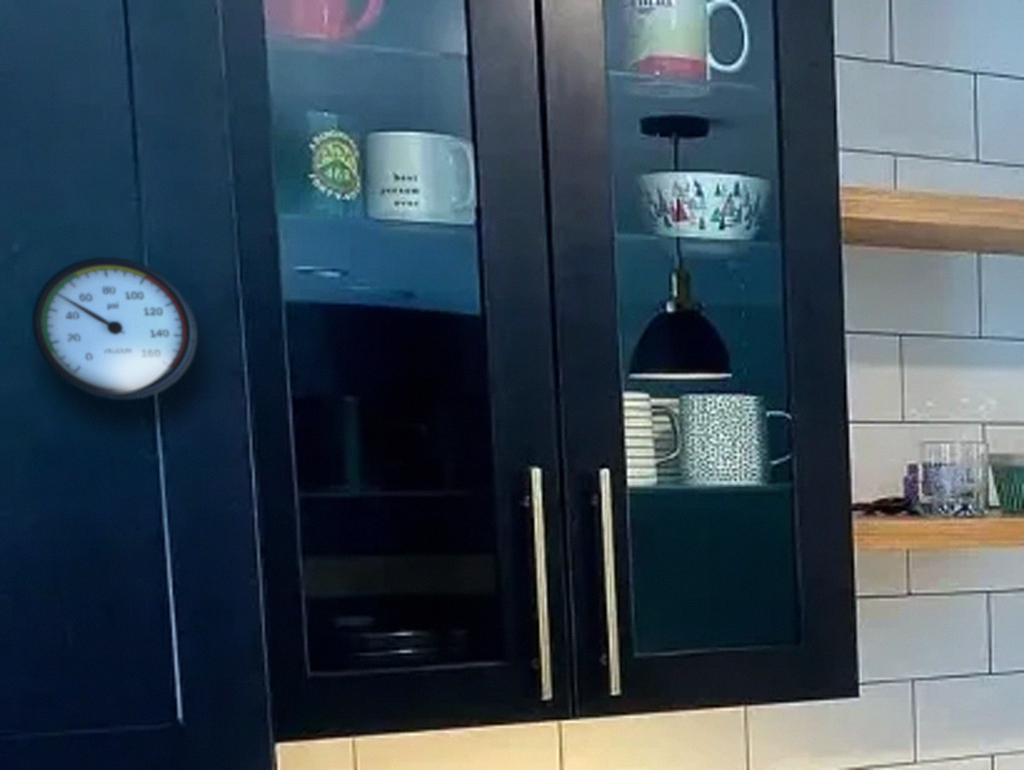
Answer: 50 (psi)
